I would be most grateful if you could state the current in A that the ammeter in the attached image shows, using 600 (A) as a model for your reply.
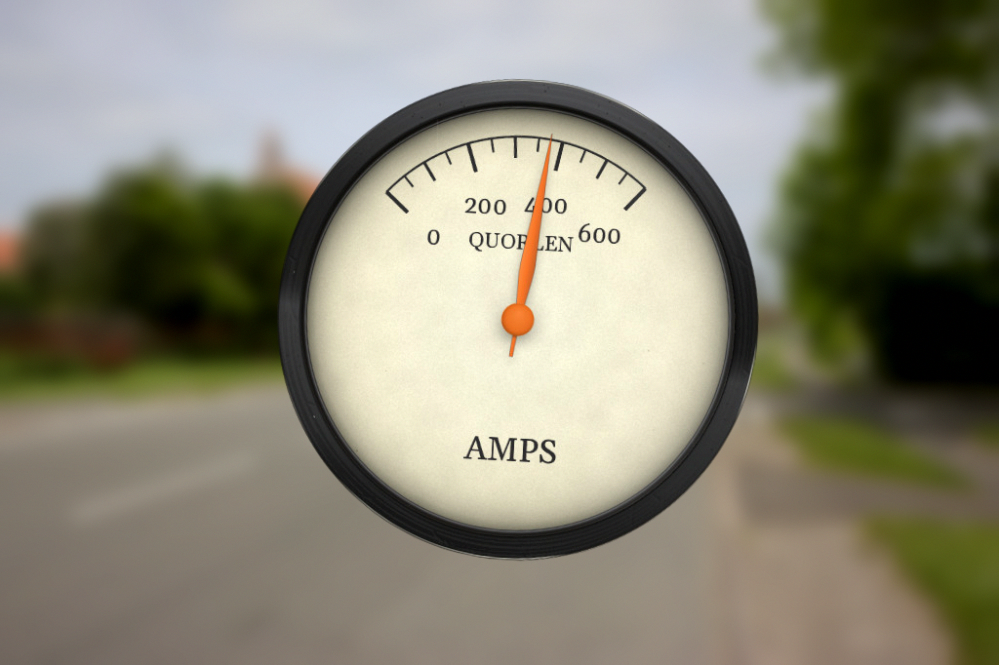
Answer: 375 (A)
